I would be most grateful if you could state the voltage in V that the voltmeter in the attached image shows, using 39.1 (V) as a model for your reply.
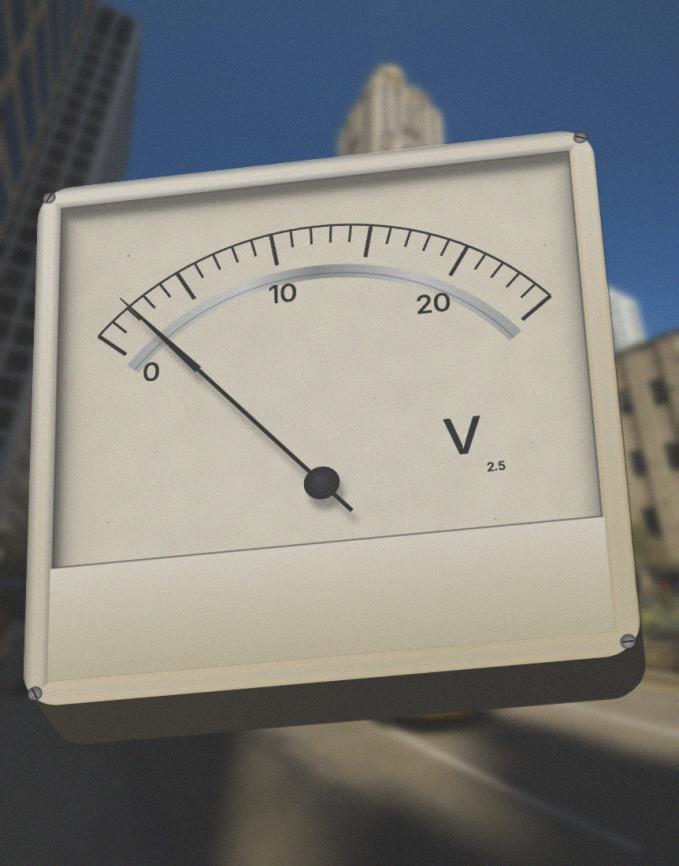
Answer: 2 (V)
